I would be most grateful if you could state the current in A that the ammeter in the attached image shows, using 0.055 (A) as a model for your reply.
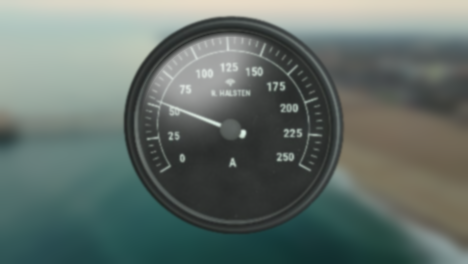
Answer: 55 (A)
